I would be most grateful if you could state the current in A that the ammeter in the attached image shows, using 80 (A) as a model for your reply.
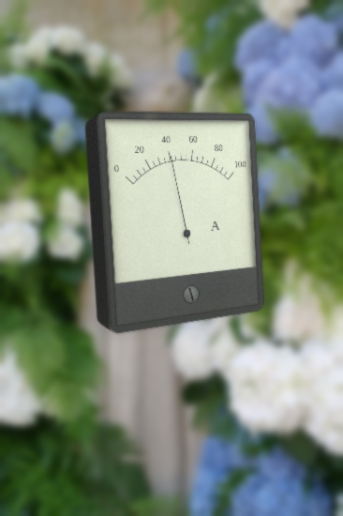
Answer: 40 (A)
